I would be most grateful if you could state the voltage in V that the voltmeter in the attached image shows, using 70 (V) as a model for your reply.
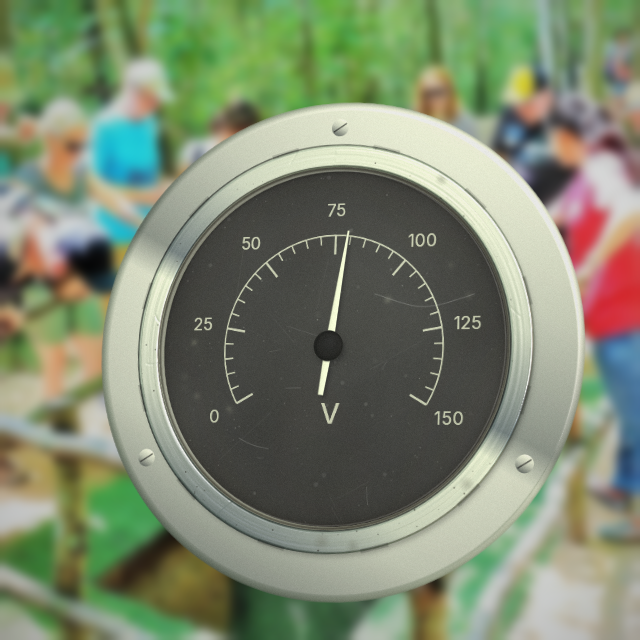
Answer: 80 (V)
